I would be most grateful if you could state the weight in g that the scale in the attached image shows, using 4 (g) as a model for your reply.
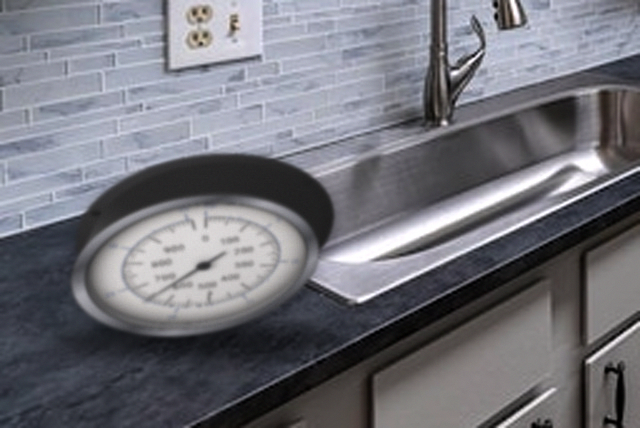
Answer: 650 (g)
